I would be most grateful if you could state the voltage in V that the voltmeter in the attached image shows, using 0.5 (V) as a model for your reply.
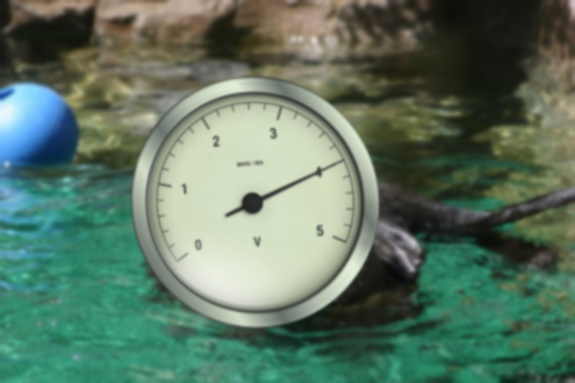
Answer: 4 (V)
